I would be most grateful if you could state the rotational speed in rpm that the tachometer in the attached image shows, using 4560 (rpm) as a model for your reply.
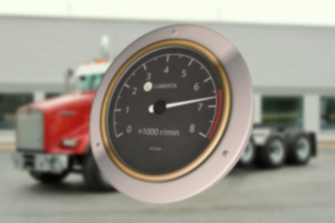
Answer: 6750 (rpm)
